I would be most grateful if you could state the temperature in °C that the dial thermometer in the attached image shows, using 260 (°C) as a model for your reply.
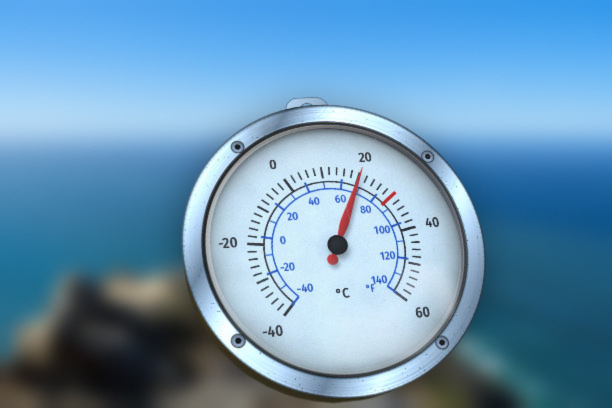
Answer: 20 (°C)
